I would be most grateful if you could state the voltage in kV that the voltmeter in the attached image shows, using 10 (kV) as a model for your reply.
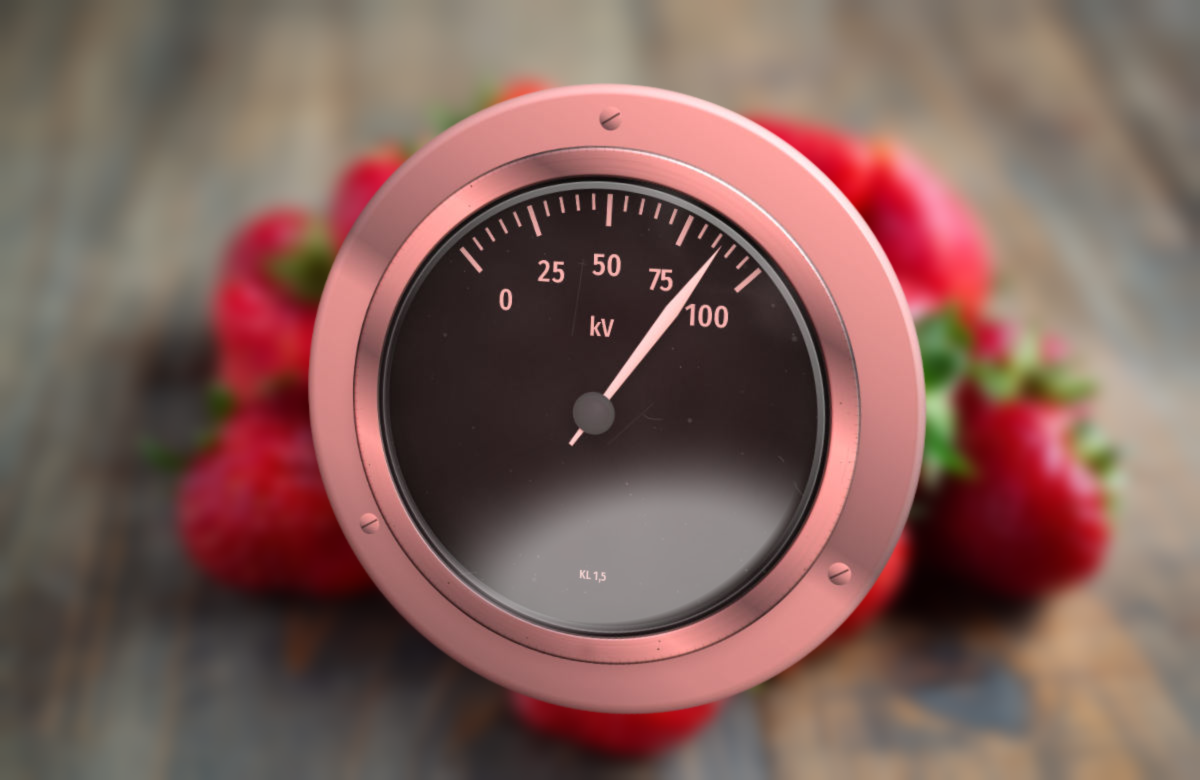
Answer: 87.5 (kV)
